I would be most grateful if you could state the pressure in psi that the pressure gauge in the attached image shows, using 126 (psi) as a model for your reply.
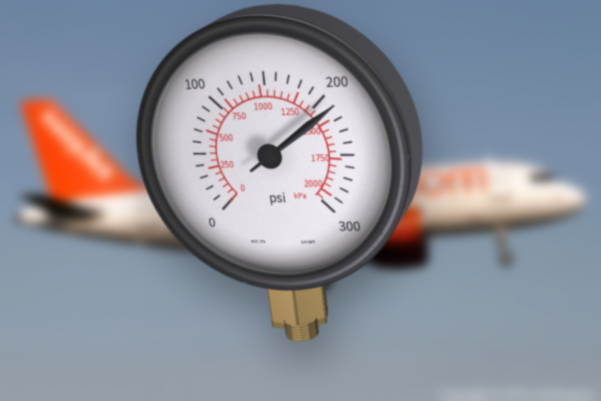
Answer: 210 (psi)
